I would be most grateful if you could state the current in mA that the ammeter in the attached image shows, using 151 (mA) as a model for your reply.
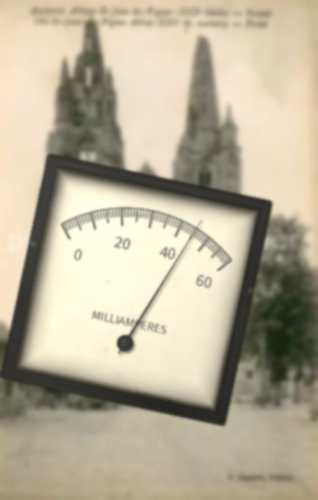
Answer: 45 (mA)
